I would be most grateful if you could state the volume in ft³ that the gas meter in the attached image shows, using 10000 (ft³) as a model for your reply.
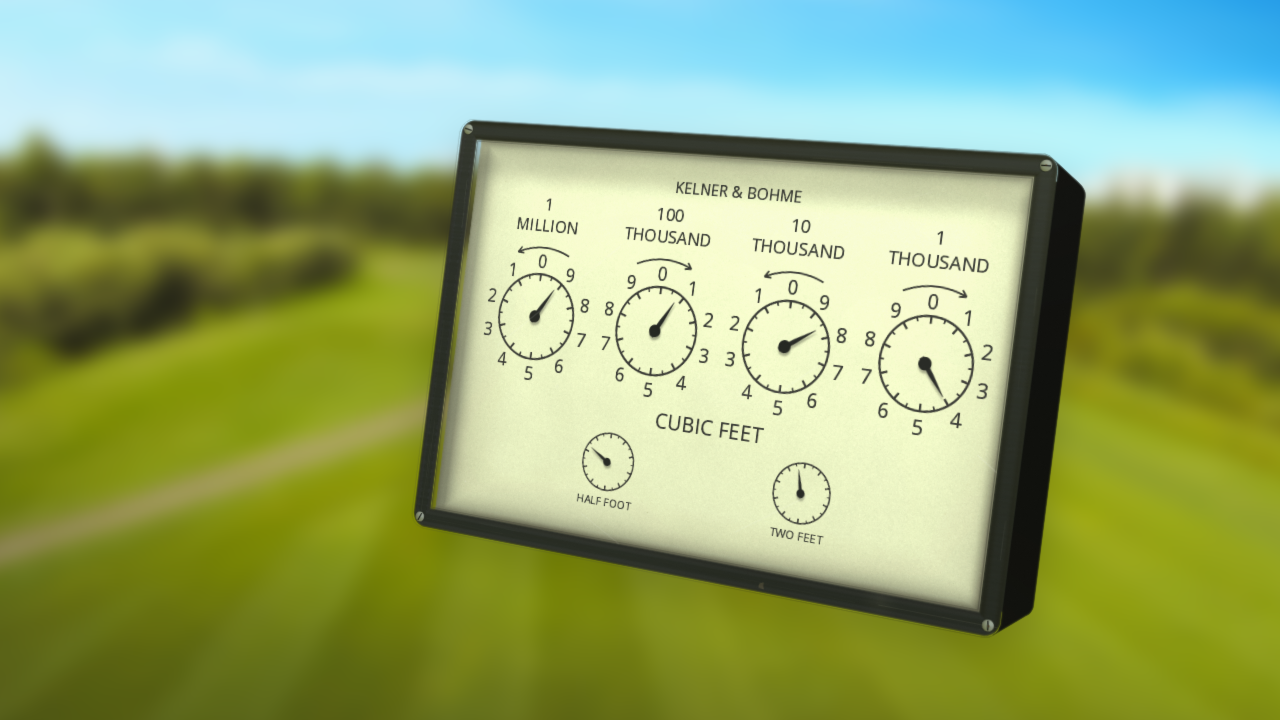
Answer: 908400 (ft³)
